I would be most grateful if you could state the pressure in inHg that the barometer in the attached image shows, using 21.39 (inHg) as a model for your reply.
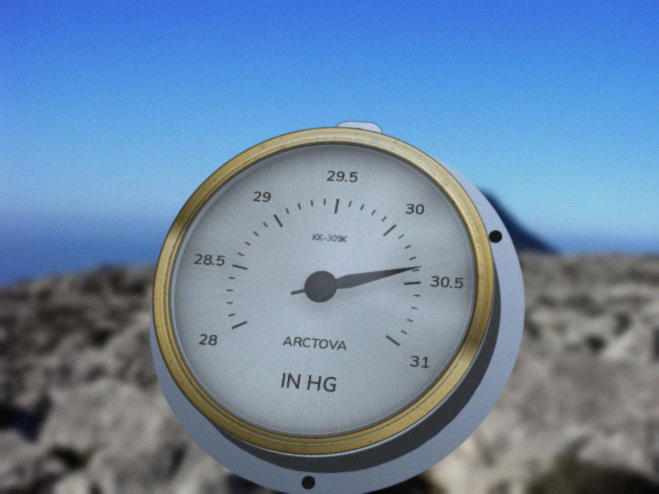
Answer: 30.4 (inHg)
